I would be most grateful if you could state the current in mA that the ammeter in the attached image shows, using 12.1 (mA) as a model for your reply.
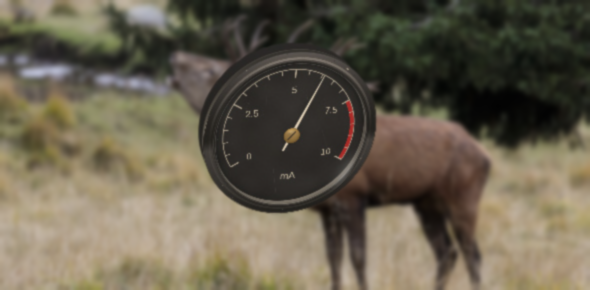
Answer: 6 (mA)
